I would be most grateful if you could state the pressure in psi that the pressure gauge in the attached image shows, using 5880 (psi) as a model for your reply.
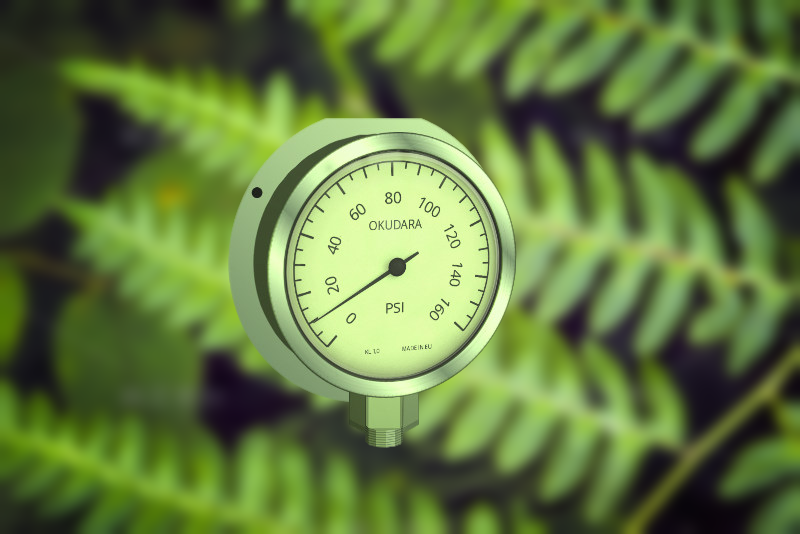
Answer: 10 (psi)
